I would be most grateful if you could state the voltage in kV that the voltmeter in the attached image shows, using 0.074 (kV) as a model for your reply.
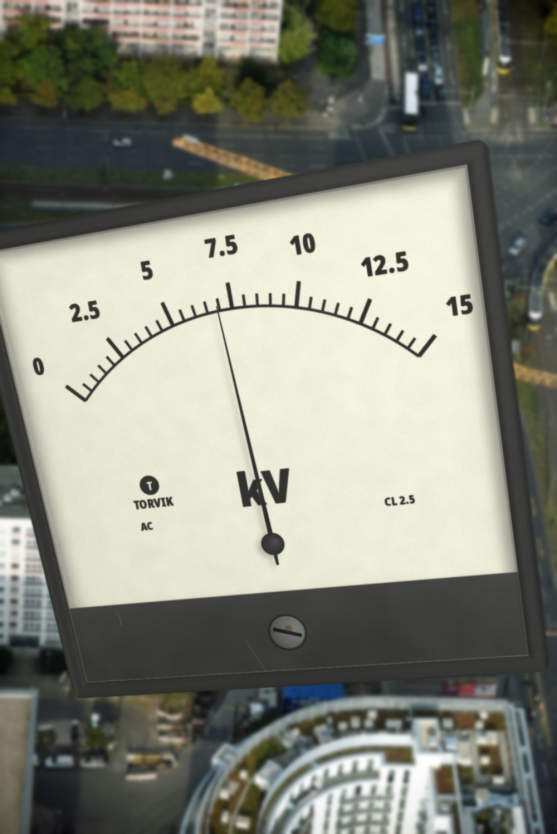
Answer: 7 (kV)
